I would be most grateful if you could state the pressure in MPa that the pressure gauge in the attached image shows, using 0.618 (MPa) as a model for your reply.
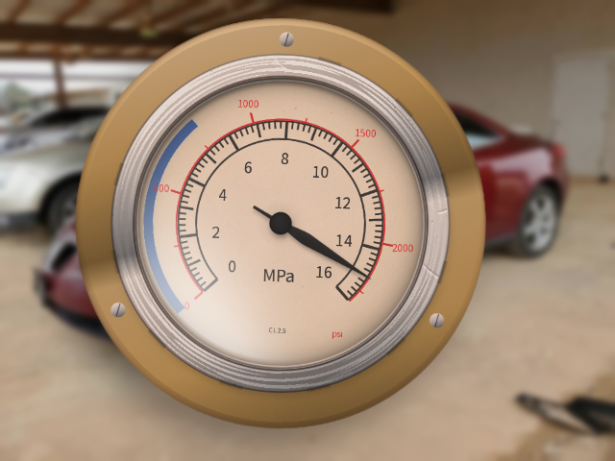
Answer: 15 (MPa)
